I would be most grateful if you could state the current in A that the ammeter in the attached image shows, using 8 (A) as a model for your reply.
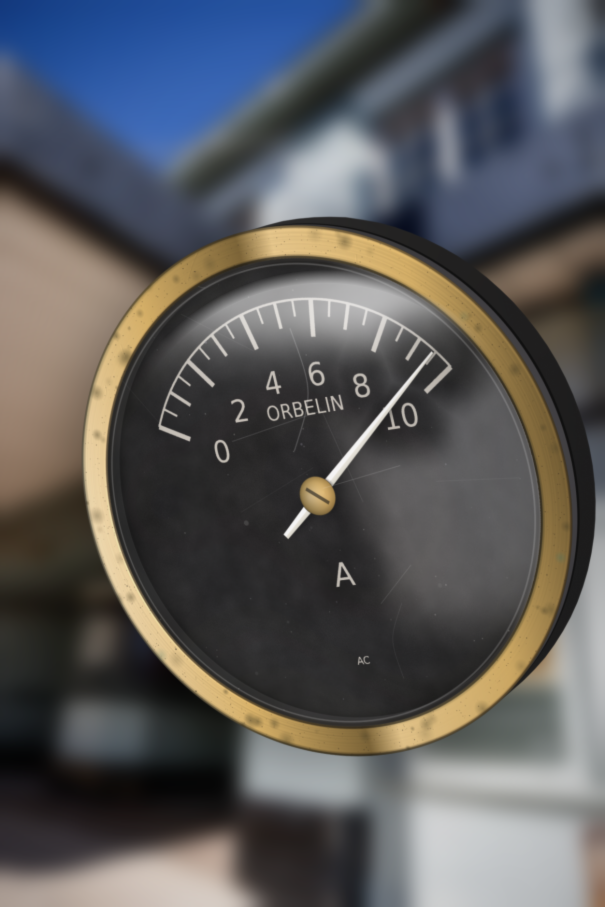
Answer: 9.5 (A)
